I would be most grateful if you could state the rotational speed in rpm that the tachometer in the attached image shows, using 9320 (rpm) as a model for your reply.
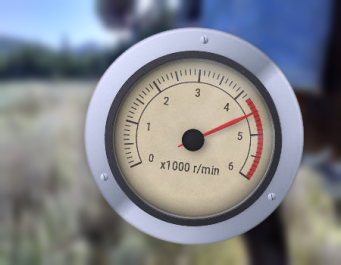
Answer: 4500 (rpm)
